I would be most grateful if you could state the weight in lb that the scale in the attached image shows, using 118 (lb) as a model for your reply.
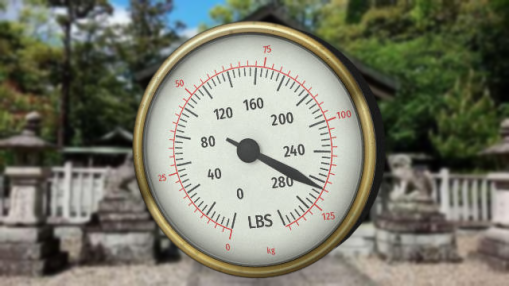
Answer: 264 (lb)
